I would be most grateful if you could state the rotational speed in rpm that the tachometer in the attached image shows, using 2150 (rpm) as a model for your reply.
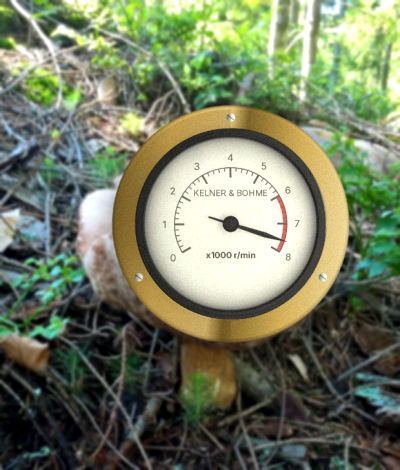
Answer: 7600 (rpm)
